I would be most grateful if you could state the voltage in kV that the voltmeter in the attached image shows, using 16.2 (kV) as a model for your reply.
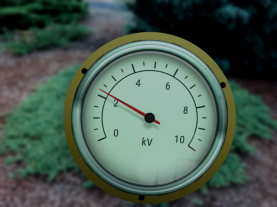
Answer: 2.25 (kV)
